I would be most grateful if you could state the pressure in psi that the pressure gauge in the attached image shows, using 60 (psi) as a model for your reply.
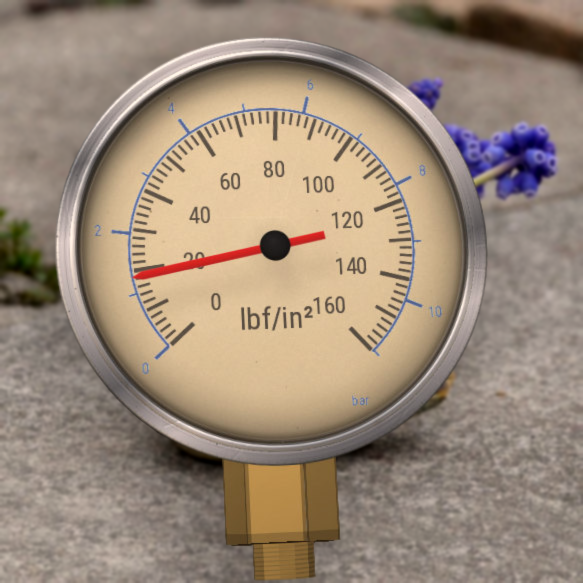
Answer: 18 (psi)
